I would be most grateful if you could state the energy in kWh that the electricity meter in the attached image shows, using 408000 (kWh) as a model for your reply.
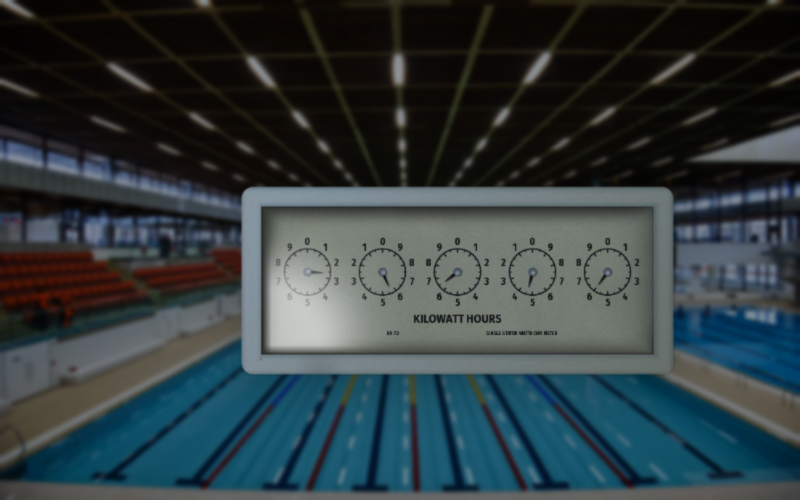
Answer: 25646 (kWh)
